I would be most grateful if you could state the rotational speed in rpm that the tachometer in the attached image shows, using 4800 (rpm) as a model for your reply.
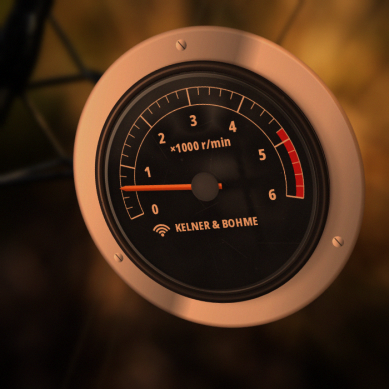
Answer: 600 (rpm)
